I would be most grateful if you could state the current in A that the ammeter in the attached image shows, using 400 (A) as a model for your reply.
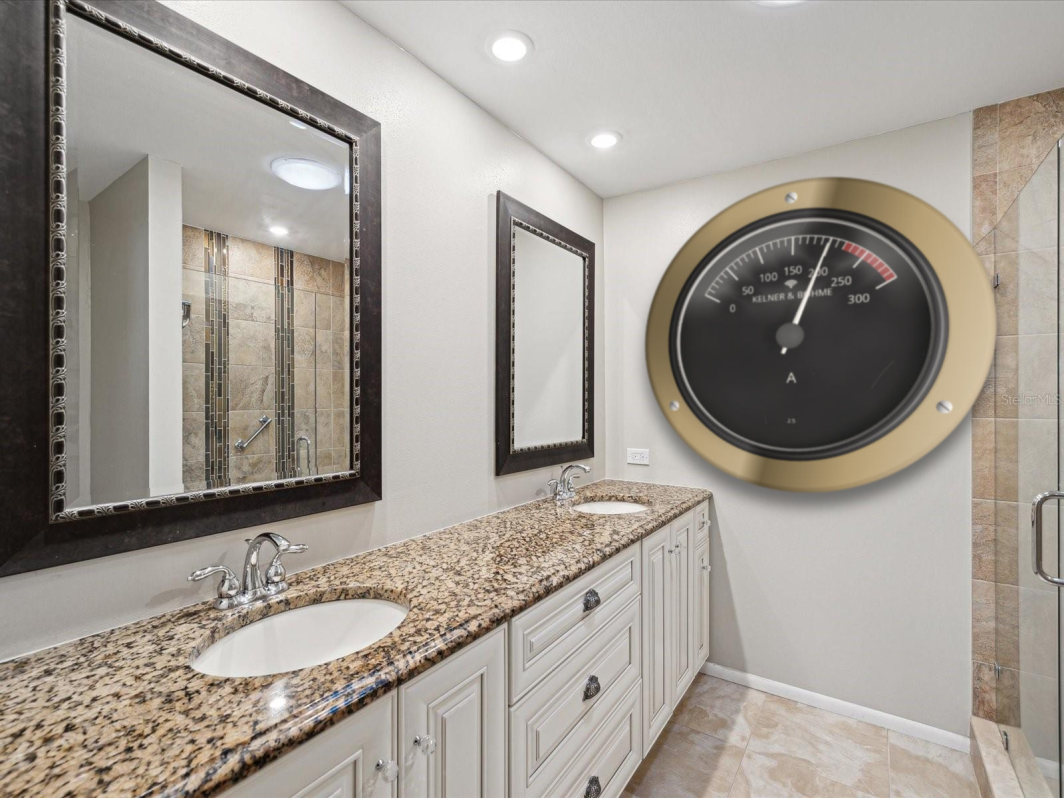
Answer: 200 (A)
